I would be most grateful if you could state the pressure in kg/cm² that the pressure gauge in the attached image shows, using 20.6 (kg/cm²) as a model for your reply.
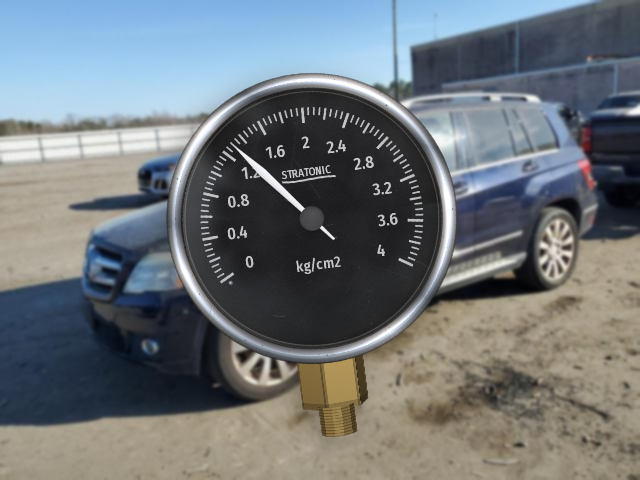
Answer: 1.3 (kg/cm²)
